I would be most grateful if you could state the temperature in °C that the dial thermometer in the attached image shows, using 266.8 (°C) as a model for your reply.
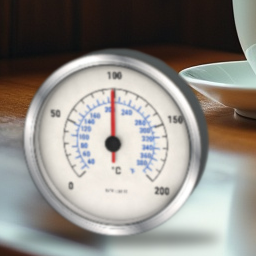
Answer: 100 (°C)
